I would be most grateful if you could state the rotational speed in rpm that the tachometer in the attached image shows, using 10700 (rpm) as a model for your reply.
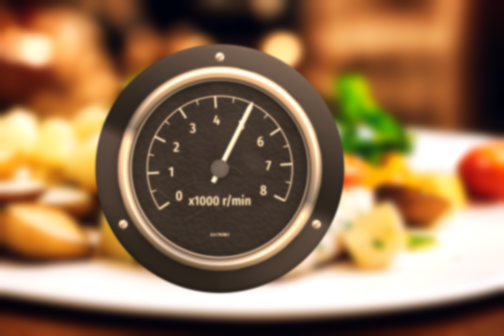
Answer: 5000 (rpm)
